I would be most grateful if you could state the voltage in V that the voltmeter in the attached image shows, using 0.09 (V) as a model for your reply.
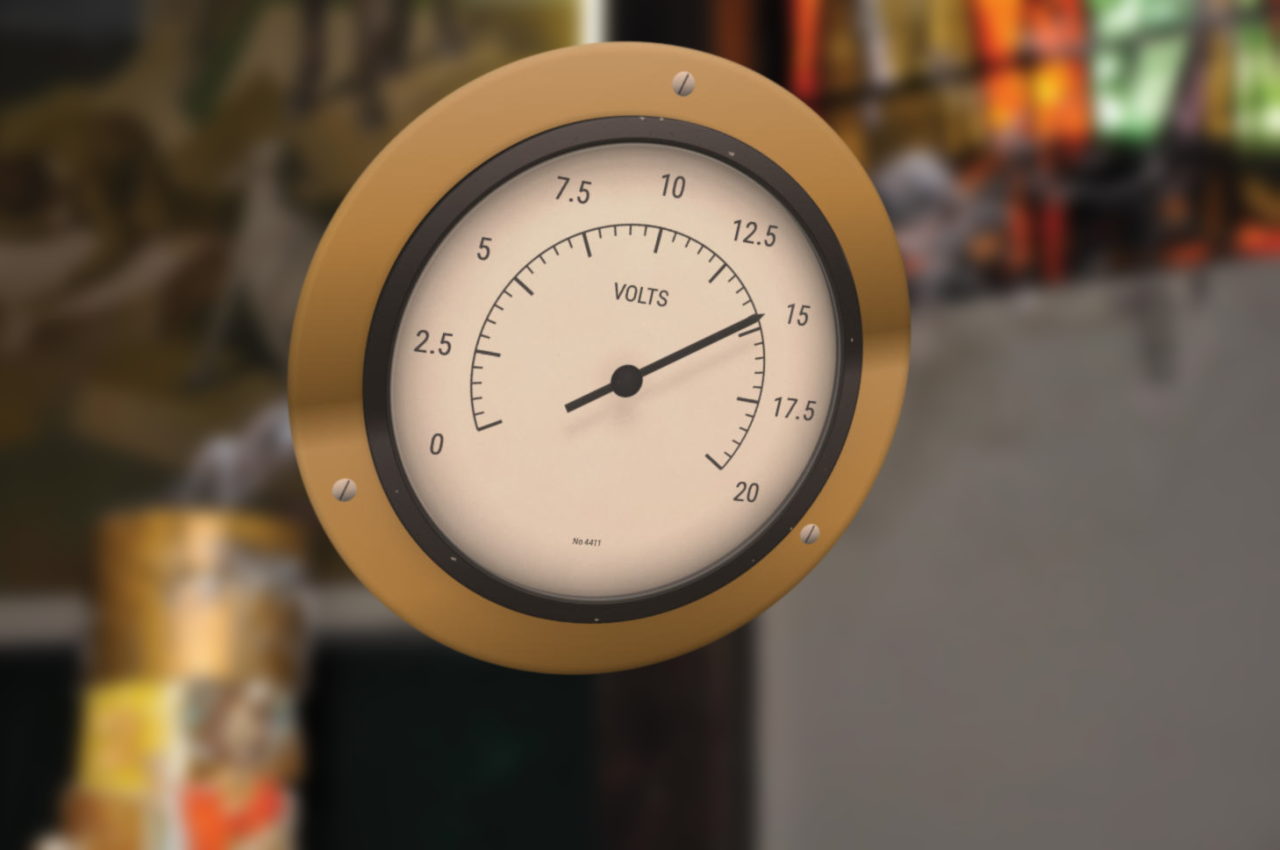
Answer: 14.5 (V)
